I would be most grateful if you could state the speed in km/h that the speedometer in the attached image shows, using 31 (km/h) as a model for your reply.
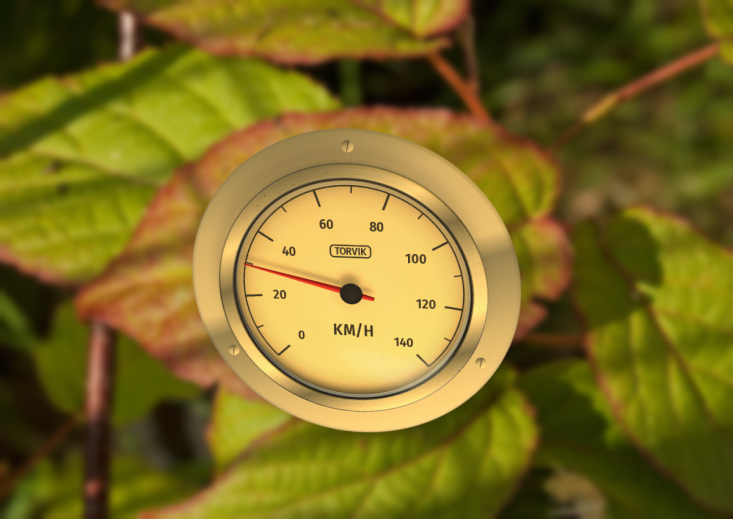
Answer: 30 (km/h)
